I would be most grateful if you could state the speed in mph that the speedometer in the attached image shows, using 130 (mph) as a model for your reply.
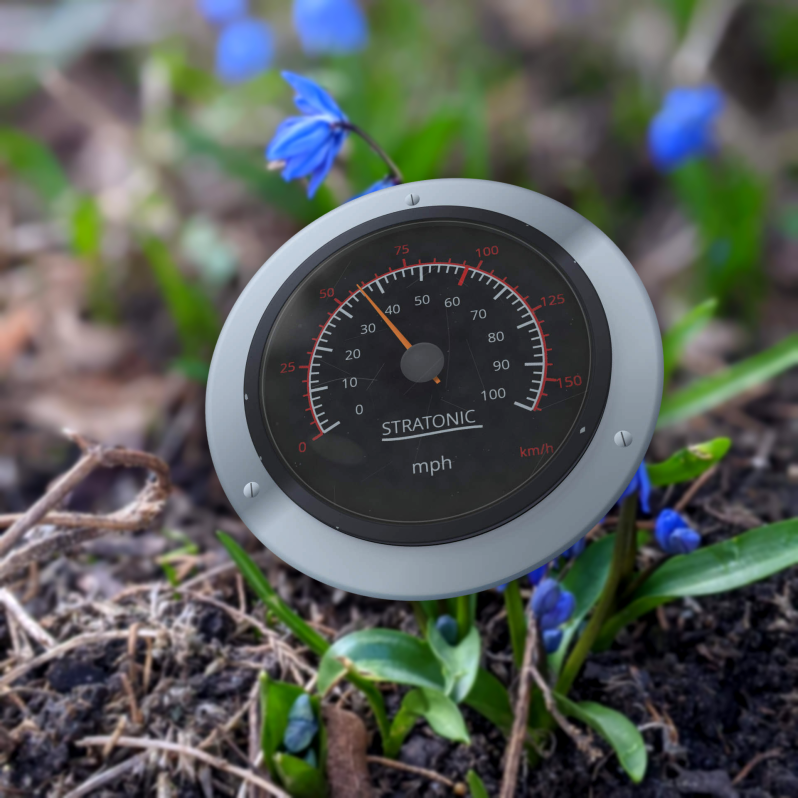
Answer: 36 (mph)
